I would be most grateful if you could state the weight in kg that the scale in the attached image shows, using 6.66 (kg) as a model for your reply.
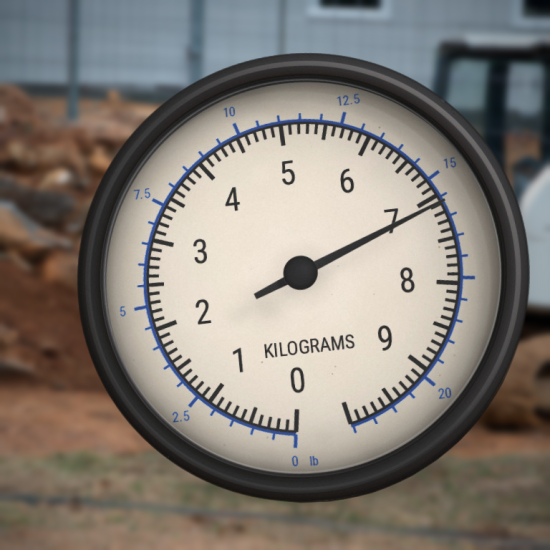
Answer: 7.1 (kg)
